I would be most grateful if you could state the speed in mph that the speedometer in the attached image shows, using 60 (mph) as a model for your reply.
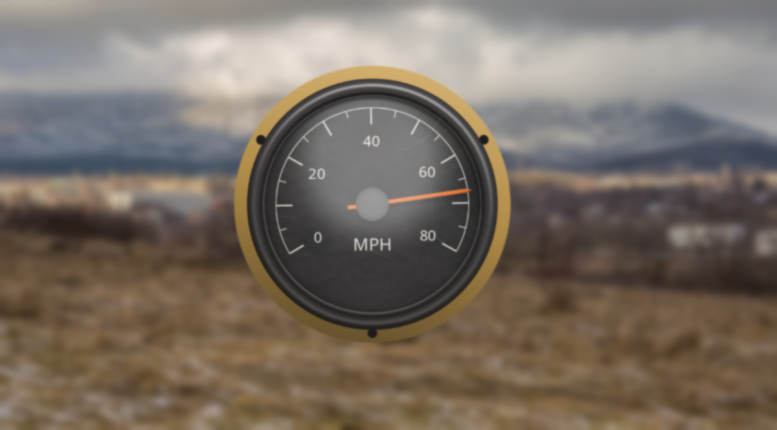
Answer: 67.5 (mph)
